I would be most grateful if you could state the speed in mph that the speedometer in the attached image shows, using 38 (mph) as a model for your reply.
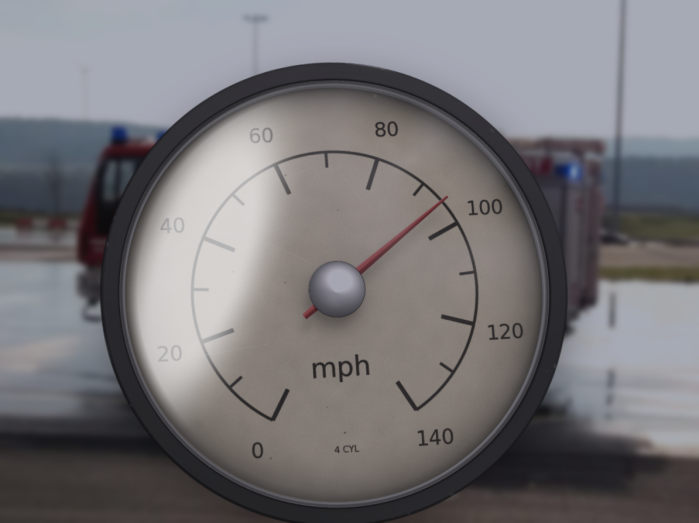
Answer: 95 (mph)
